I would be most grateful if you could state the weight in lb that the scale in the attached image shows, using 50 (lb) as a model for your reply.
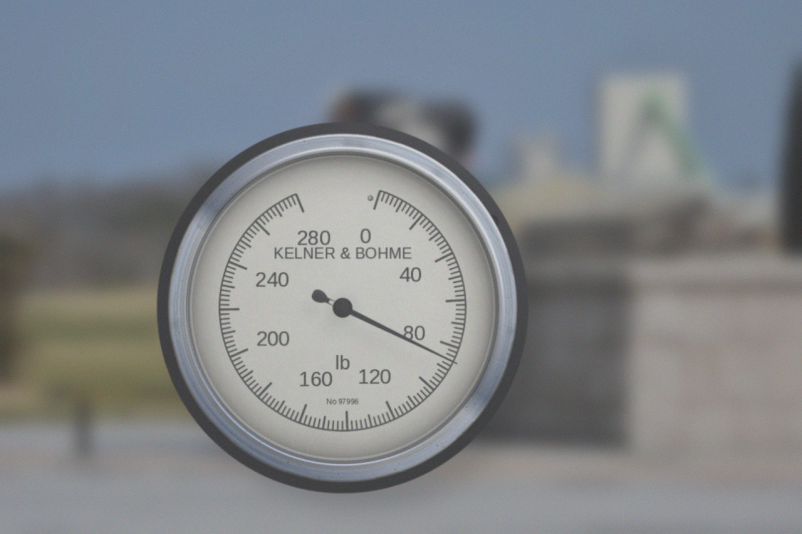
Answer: 86 (lb)
